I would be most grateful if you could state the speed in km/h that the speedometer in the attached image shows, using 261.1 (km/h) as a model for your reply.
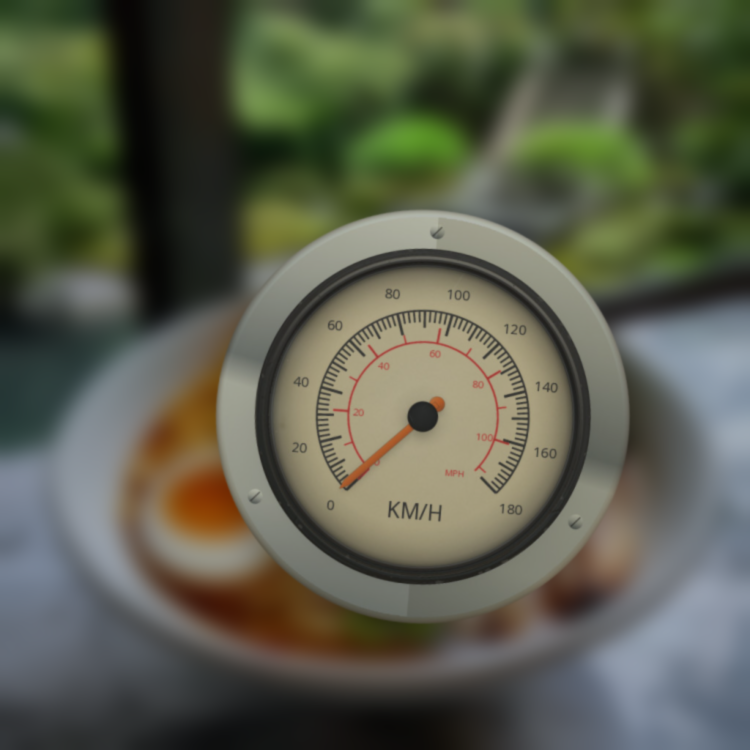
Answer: 2 (km/h)
